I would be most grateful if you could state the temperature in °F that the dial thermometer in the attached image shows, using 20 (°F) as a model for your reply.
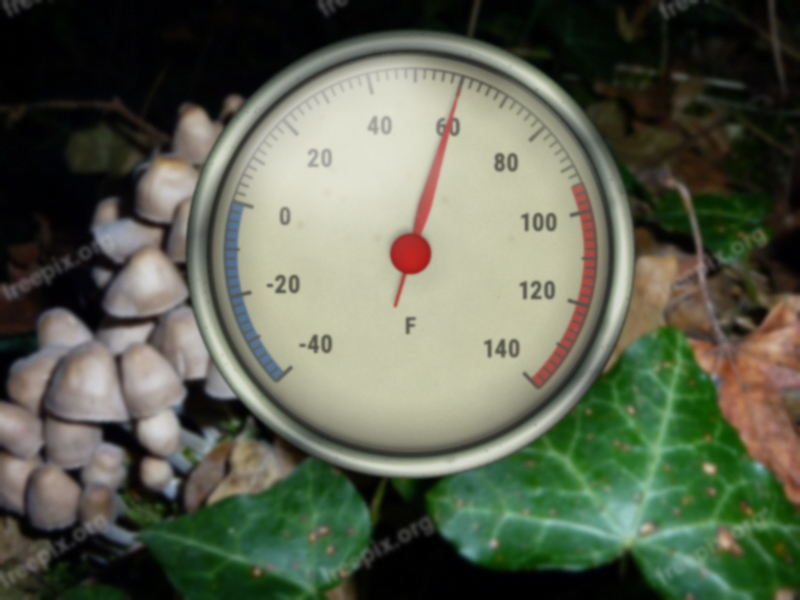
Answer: 60 (°F)
